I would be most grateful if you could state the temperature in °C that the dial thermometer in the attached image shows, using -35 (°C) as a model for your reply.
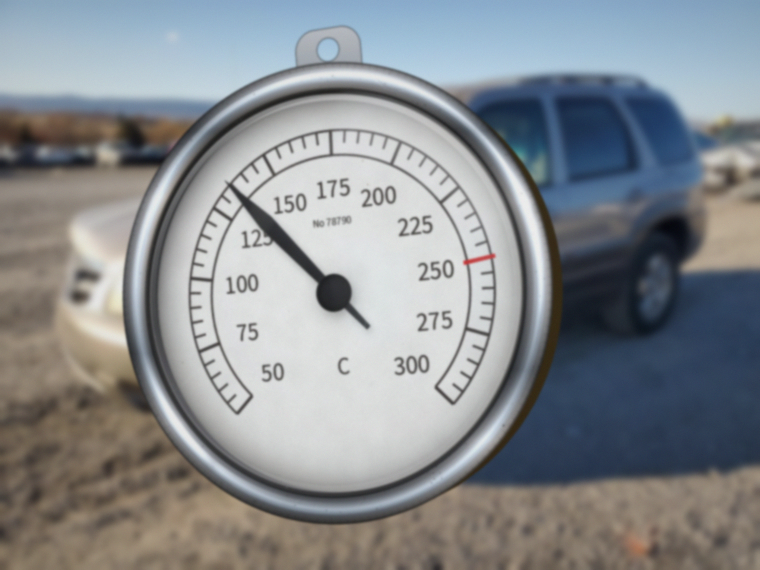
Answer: 135 (°C)
